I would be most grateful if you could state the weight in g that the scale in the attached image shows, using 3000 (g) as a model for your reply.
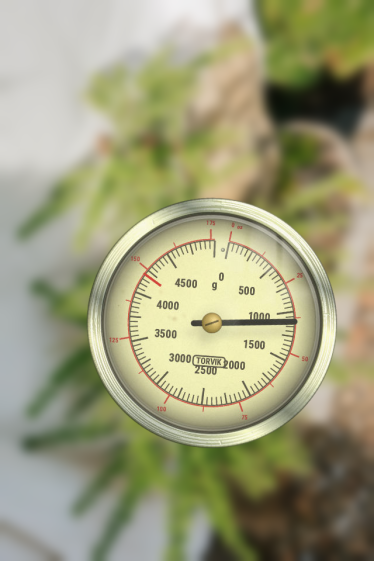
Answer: 1100 (g)
